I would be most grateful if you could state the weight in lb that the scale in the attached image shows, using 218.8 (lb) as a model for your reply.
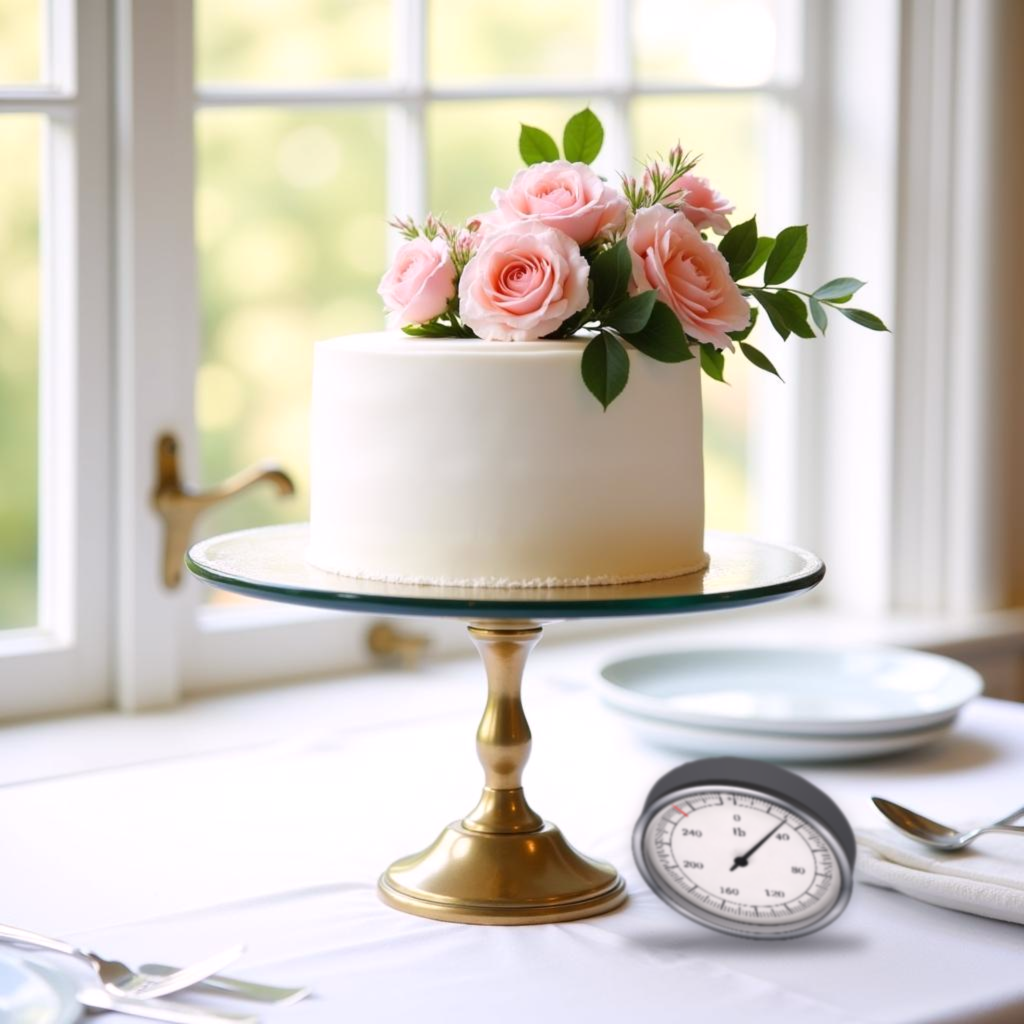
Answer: 30 (lb)
